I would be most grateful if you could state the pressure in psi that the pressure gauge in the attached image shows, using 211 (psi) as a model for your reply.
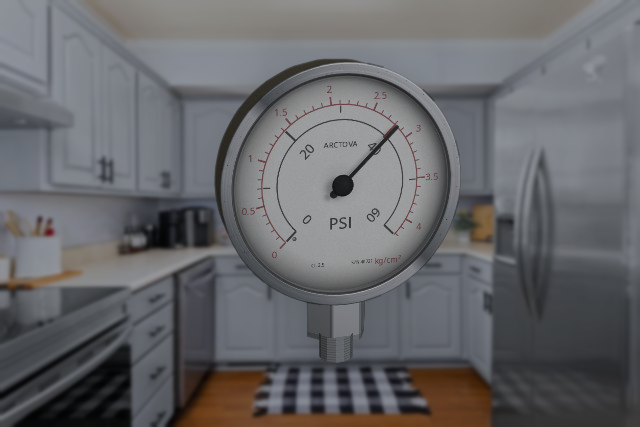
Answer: 40 (psi)
